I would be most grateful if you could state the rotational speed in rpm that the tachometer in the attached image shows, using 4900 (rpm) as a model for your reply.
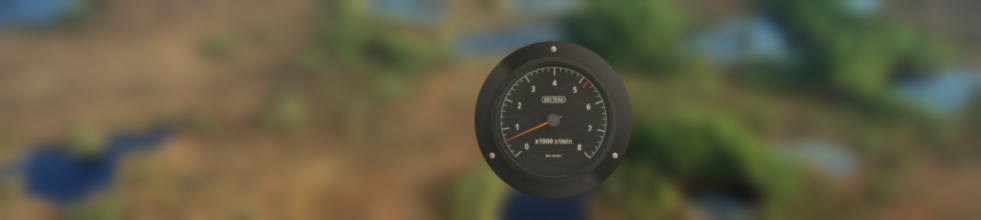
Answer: 600 (rpm)
